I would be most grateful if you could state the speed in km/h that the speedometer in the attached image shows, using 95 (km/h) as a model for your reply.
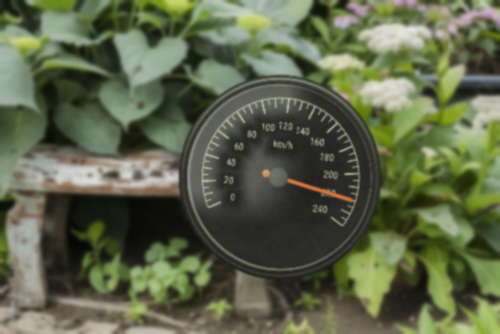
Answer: 220 (km/h)
